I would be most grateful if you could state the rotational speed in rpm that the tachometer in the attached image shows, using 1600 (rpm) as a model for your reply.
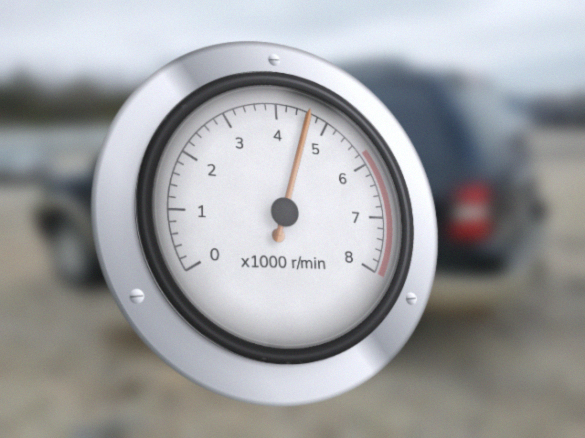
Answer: 4600 (rpm)
